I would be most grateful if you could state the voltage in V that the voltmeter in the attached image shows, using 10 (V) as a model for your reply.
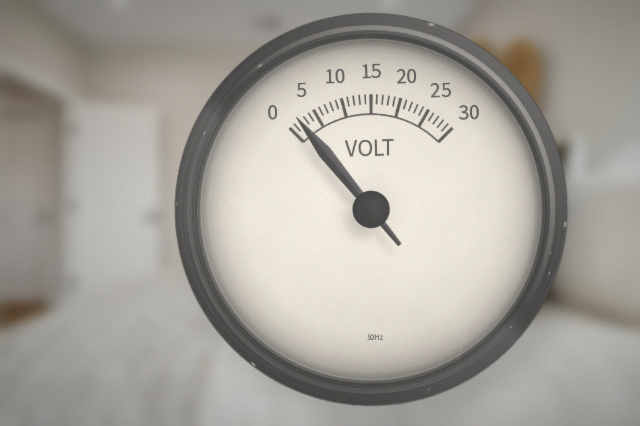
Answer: 2 (V)
